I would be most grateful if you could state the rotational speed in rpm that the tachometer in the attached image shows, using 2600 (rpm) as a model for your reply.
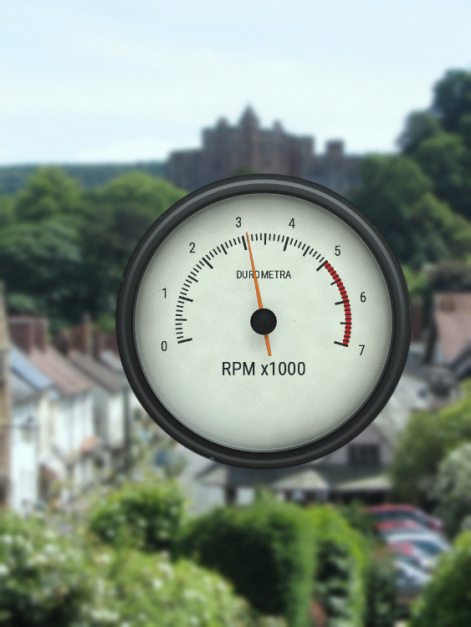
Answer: 3100 (rpm)
